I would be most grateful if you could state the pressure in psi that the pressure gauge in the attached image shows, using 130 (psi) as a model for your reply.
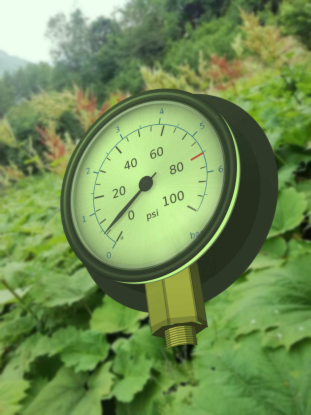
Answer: 5 (psi)
